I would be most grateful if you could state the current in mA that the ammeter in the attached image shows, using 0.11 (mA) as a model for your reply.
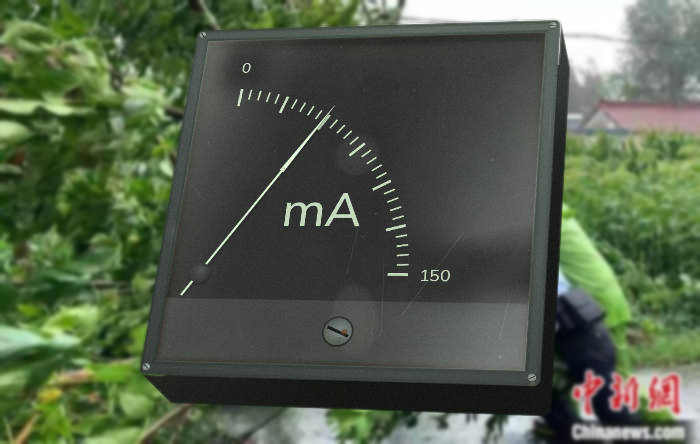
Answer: 50 (mA)
